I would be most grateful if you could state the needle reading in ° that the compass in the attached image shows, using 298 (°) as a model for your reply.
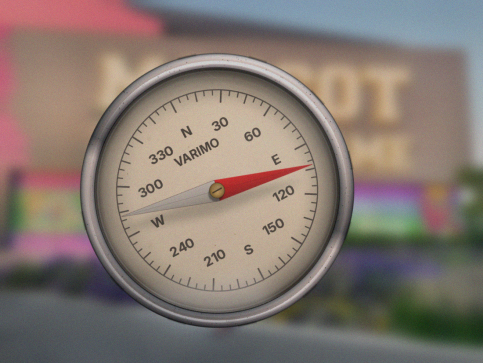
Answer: 102.5 (°)
